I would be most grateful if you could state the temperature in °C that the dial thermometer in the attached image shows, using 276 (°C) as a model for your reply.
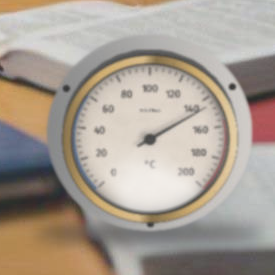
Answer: 144 (°C)
